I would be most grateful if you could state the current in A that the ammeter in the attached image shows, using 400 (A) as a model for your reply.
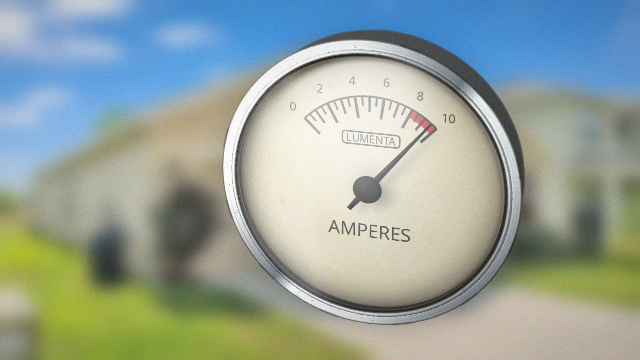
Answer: 9.5 (A)
